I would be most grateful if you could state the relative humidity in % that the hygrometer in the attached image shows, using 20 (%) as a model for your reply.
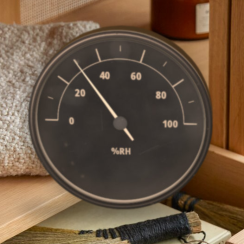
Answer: 30 (%)
